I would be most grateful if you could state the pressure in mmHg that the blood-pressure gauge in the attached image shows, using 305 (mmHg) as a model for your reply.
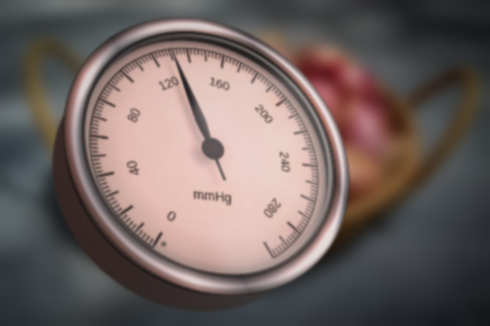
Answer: 130 (mmHg)
